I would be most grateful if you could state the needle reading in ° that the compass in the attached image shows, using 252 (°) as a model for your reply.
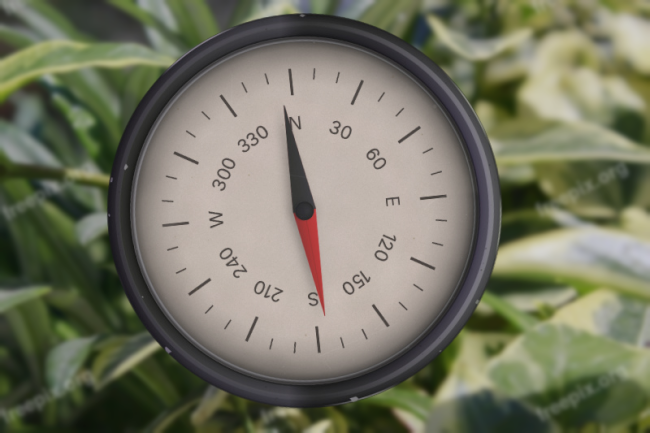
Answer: 175 (°)
